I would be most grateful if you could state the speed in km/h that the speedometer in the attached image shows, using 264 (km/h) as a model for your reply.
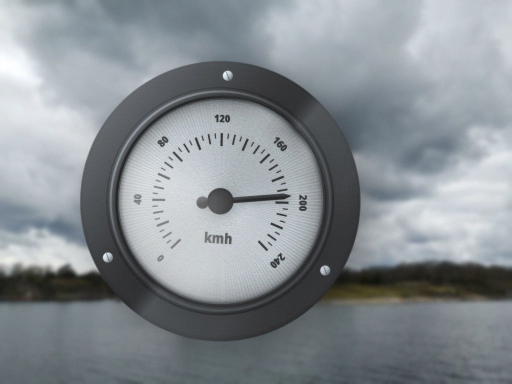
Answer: 195 (km/h)
